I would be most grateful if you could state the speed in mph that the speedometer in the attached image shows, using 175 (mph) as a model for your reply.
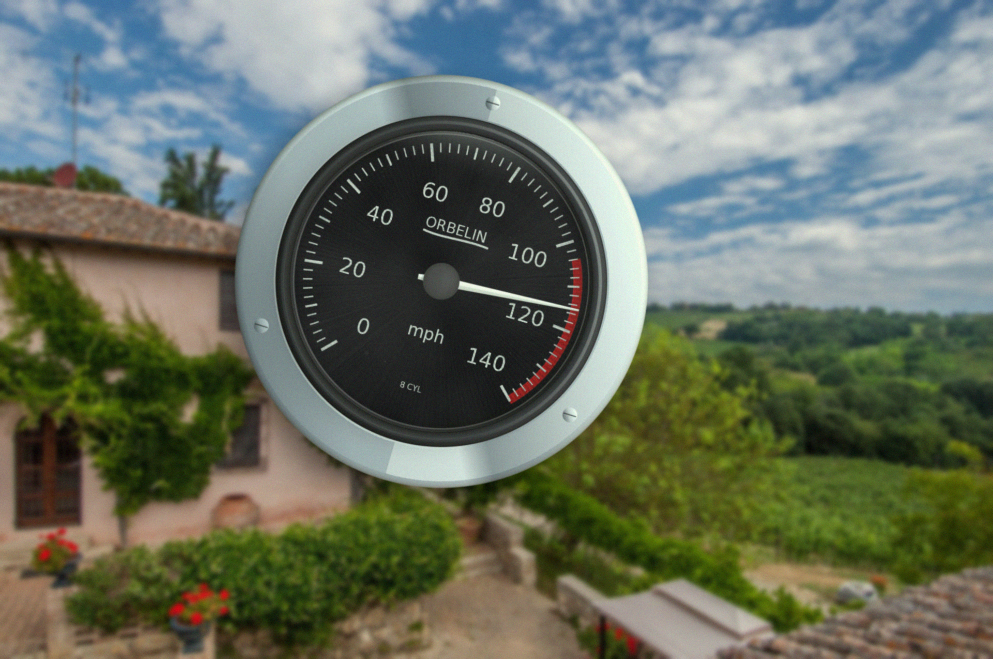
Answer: 115 (mph)
